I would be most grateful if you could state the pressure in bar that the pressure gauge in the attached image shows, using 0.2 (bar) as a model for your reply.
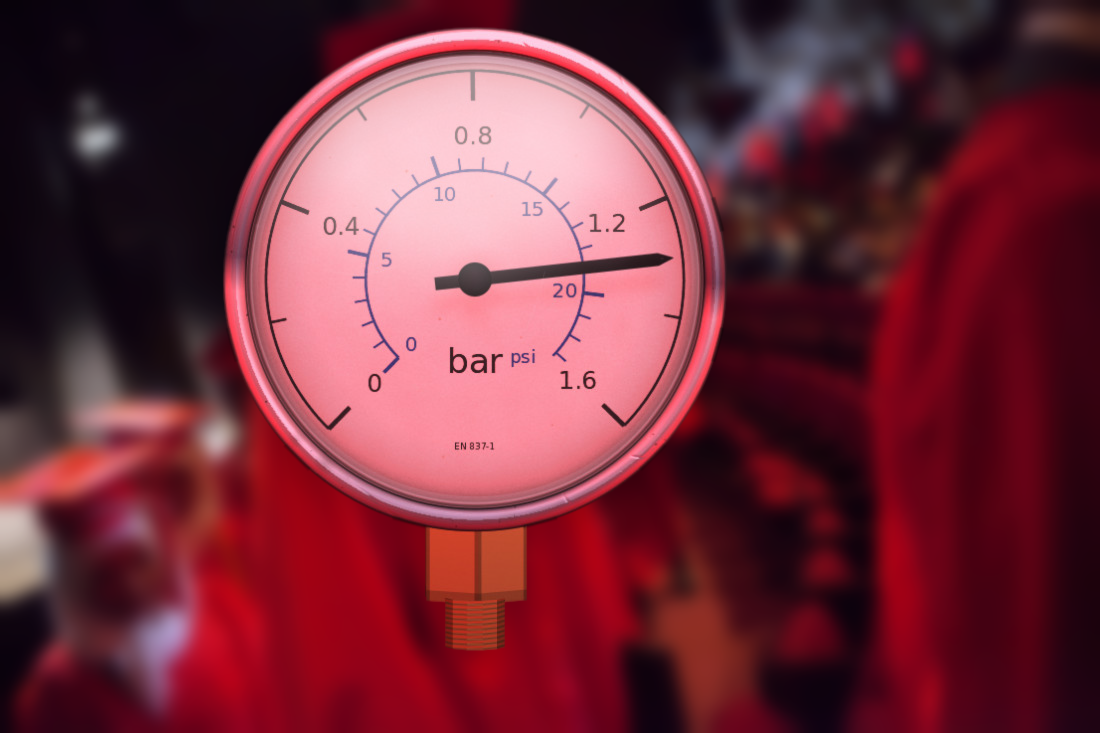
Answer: 1.3 (bar)
